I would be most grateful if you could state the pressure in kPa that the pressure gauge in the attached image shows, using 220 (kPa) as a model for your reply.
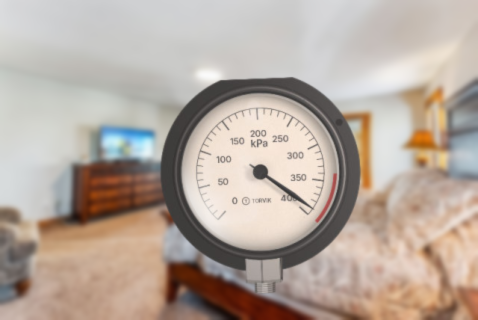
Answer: 390 (kPa)
